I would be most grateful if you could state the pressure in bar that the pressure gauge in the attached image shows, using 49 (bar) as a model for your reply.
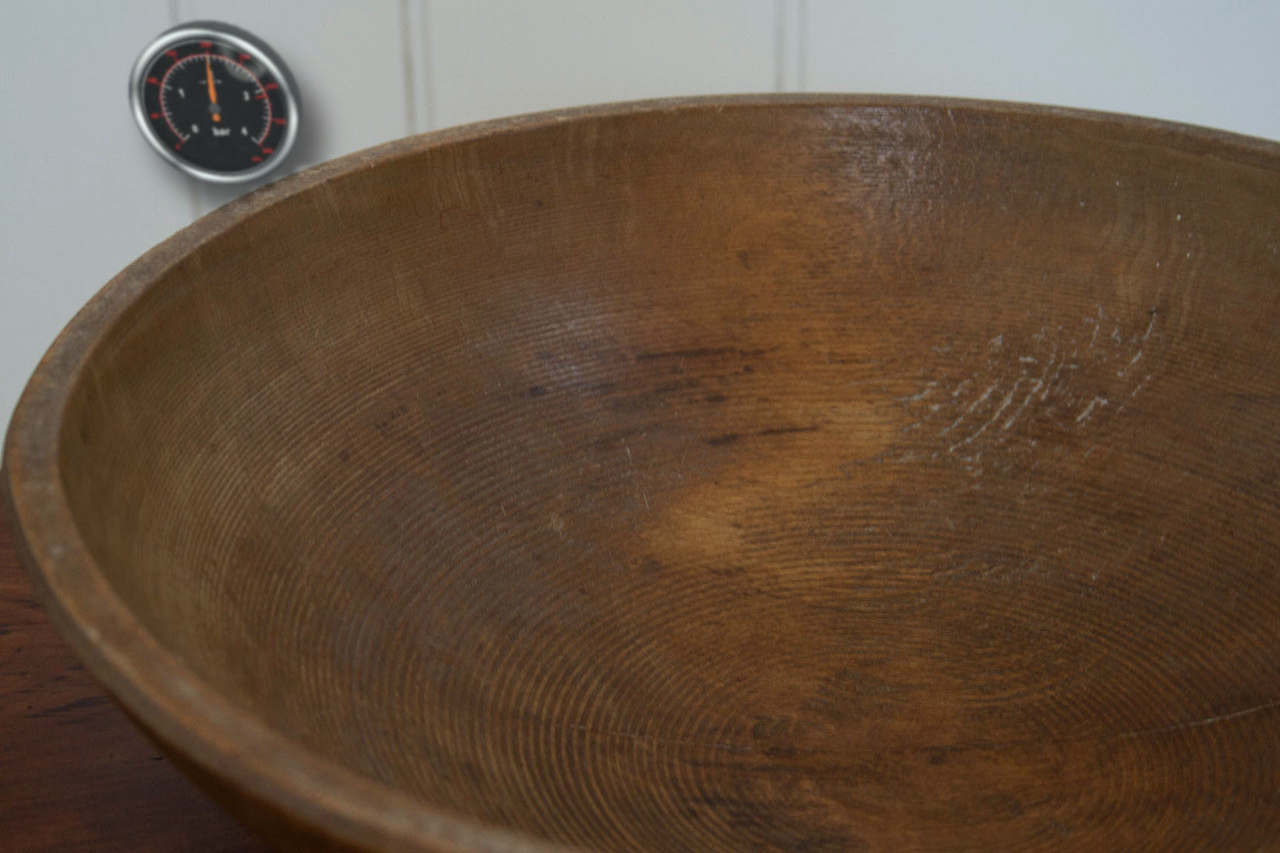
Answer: 2 (bar)
